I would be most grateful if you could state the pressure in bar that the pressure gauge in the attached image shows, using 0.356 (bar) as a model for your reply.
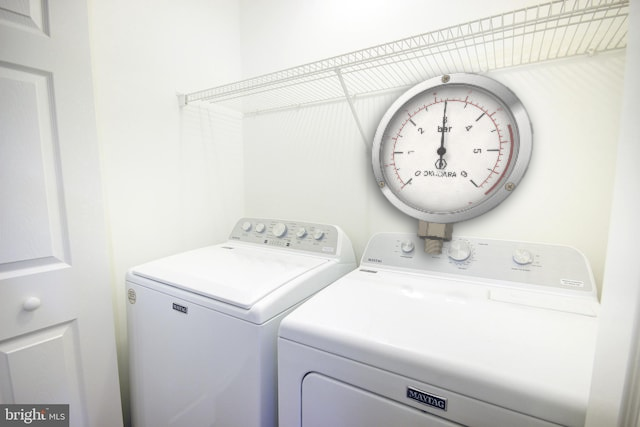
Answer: 3 (bar)
